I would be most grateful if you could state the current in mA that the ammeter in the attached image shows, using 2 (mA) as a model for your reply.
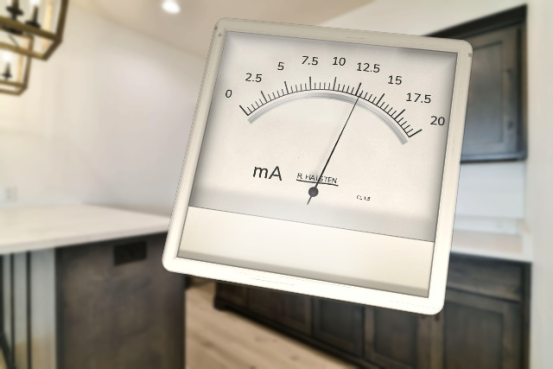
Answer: 13 (mA)
